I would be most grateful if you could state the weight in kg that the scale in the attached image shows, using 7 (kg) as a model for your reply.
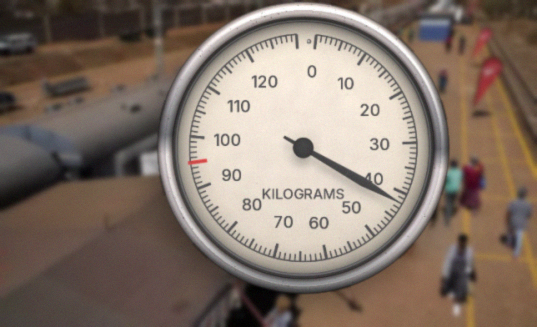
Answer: 42 (kg)
